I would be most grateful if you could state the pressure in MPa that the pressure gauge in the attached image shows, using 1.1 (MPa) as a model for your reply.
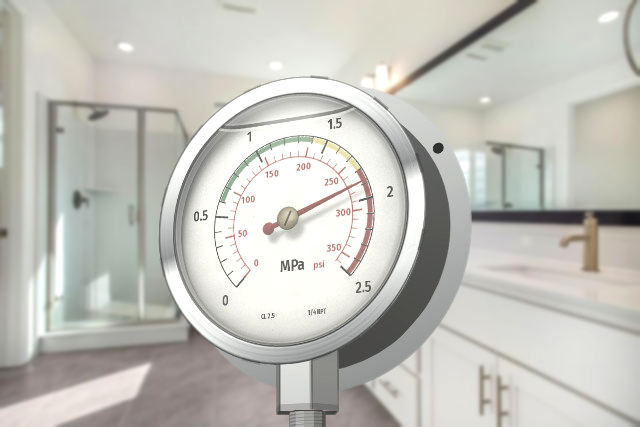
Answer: 1.9 (MPa)
